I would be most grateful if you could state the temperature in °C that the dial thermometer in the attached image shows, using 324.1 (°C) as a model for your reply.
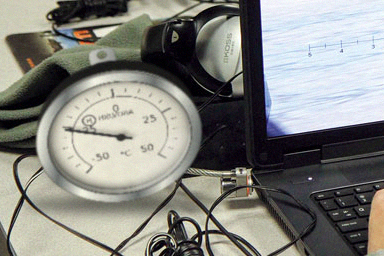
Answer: -25 (°C)
